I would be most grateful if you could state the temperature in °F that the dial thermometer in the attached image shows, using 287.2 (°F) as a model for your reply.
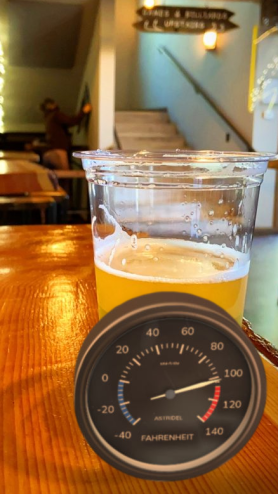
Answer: 100 (°F)
